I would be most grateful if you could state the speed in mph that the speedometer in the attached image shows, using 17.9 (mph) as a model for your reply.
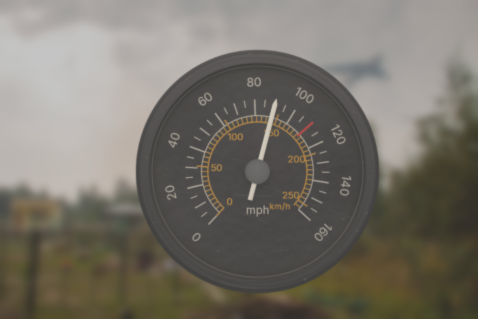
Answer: 90 (mph)
